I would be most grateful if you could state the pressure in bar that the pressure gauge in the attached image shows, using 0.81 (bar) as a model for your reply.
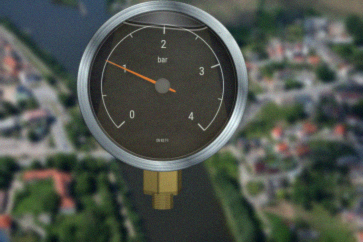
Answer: 1 (bar)
